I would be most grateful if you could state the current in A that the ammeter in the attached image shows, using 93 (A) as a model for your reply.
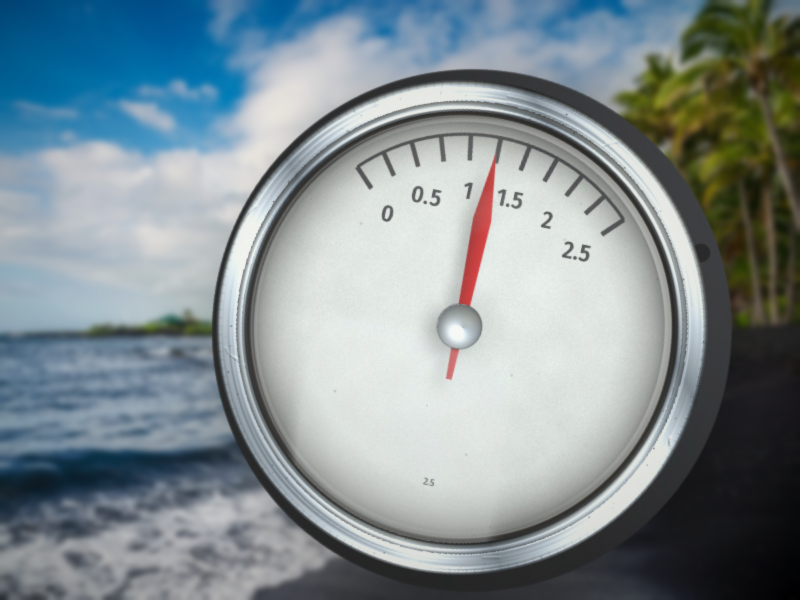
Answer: 1.25 (A)
